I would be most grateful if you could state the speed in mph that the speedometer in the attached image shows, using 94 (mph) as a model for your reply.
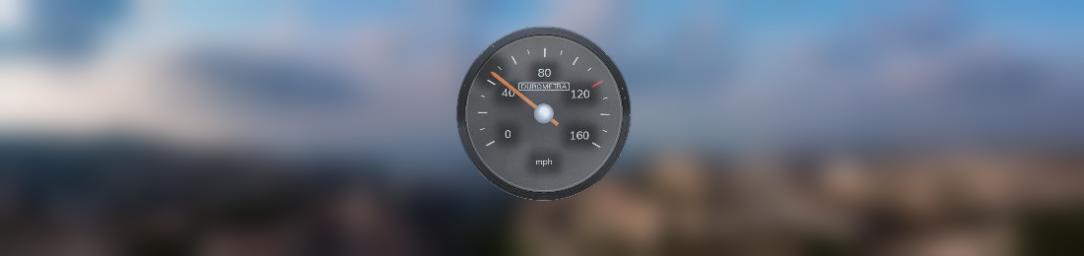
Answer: 45 (mph)
